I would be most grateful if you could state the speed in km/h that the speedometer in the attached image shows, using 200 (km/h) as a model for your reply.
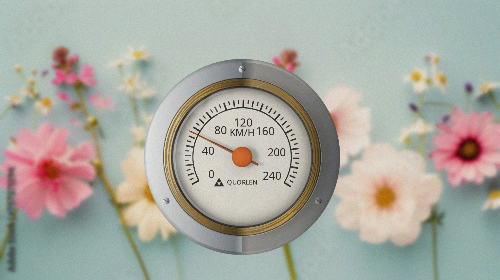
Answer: 55 (km/h)
